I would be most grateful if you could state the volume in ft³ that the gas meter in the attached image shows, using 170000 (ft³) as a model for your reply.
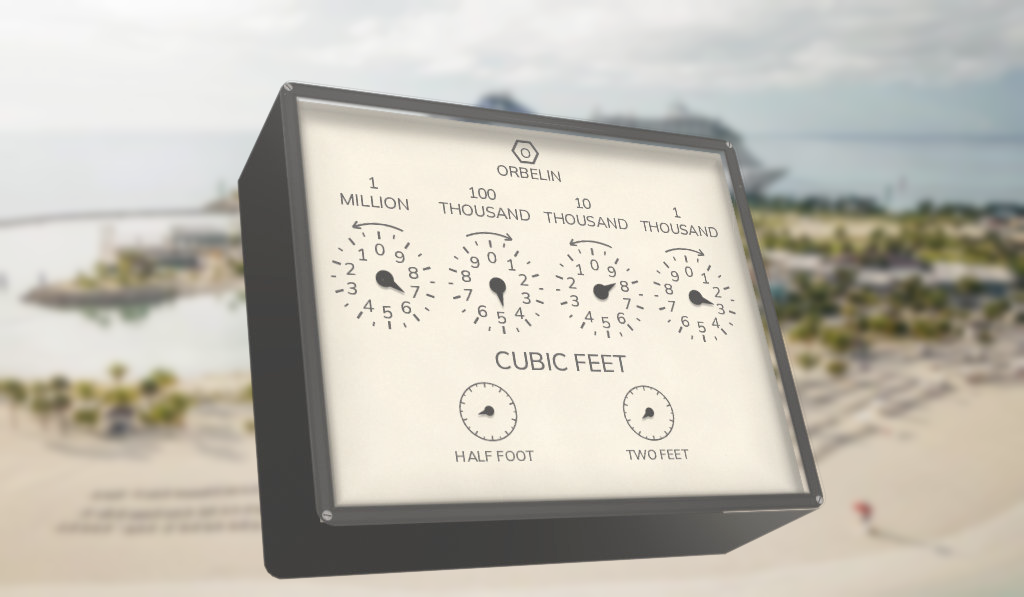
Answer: 648300 (ft³)
